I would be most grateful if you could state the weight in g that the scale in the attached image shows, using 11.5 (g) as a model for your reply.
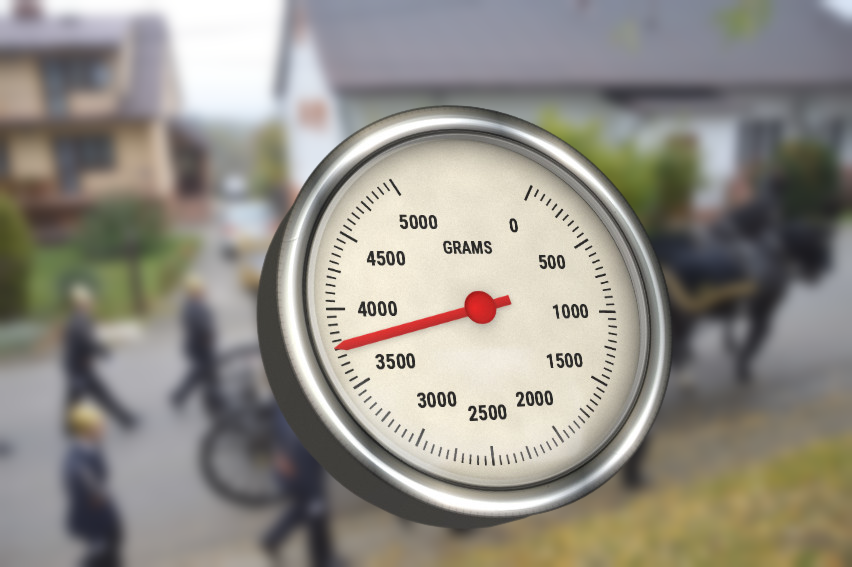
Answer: 3750 (g)
